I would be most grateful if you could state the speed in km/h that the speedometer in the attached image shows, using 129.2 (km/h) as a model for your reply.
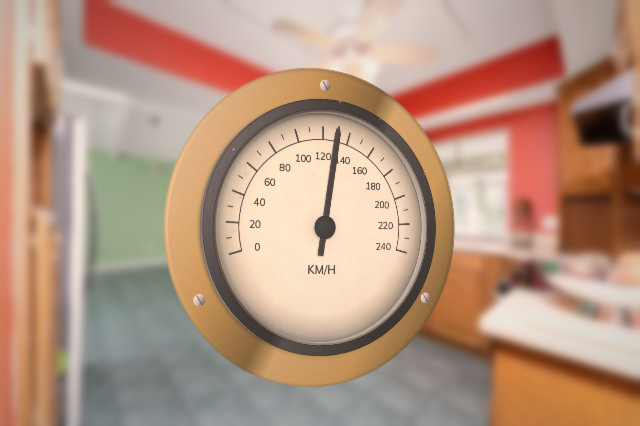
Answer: 130 (km/h)
